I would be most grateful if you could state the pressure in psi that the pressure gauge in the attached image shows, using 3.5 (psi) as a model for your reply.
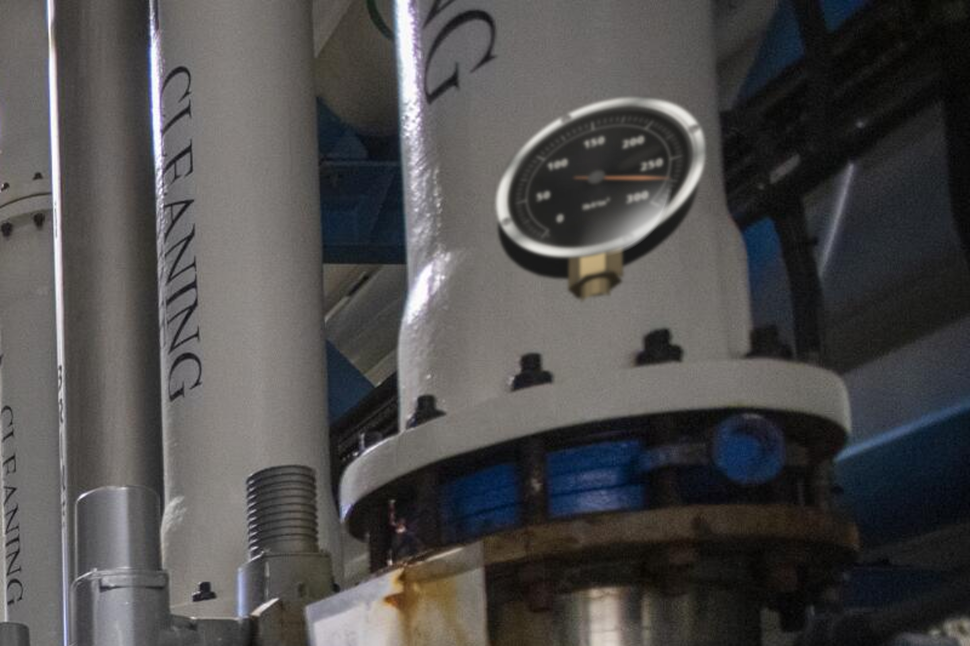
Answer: 275 (psi)
